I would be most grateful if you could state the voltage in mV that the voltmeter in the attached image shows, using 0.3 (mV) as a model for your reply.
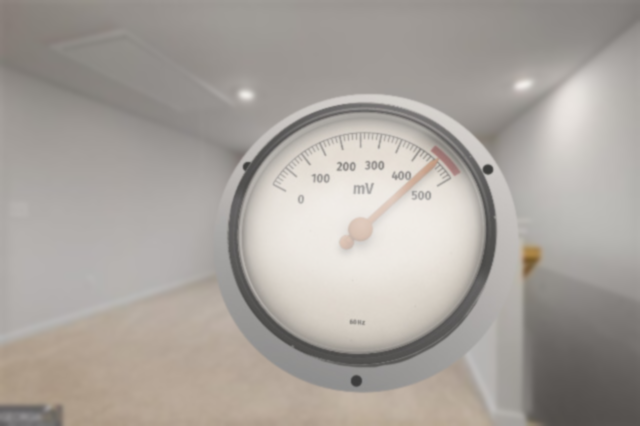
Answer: 450 (mV)
